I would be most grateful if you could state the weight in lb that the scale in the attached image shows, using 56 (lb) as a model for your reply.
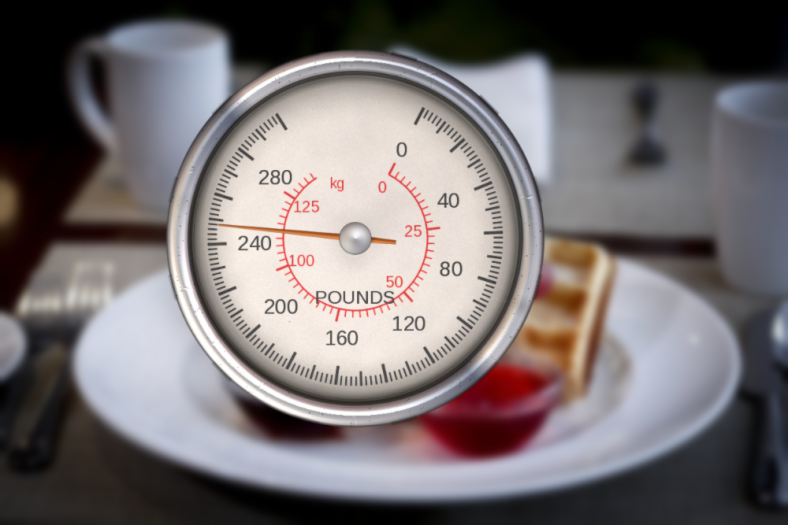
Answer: 248 (lb)
